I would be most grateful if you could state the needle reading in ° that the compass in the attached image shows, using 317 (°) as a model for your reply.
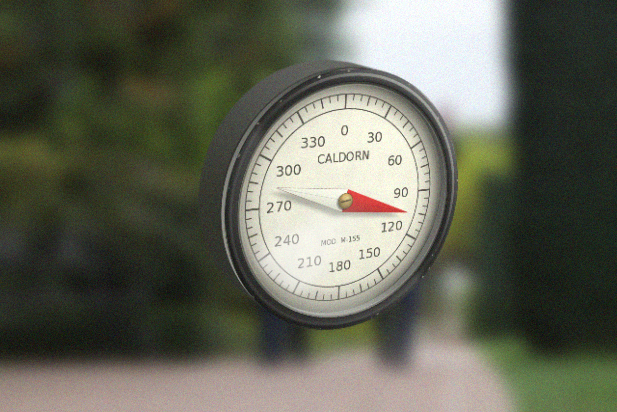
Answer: 105 (°)
